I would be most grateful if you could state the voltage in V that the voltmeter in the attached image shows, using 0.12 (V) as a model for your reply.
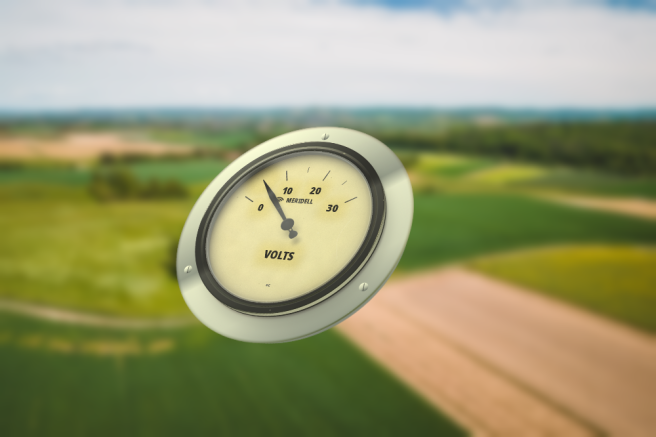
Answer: 5 (V)
